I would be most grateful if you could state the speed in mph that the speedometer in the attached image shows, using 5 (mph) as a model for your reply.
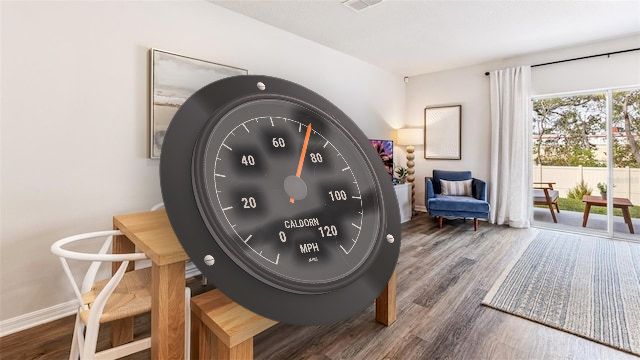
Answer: 72.5 (mph)
